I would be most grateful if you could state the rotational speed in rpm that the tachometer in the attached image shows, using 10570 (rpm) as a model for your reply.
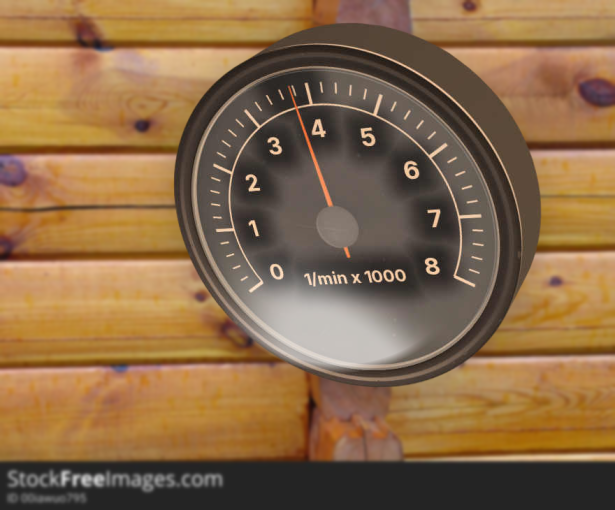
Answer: 3800 (rpm)
